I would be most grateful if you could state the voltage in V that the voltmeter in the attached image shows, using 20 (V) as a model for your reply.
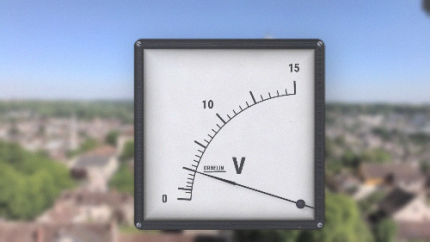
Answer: 5 (V)
